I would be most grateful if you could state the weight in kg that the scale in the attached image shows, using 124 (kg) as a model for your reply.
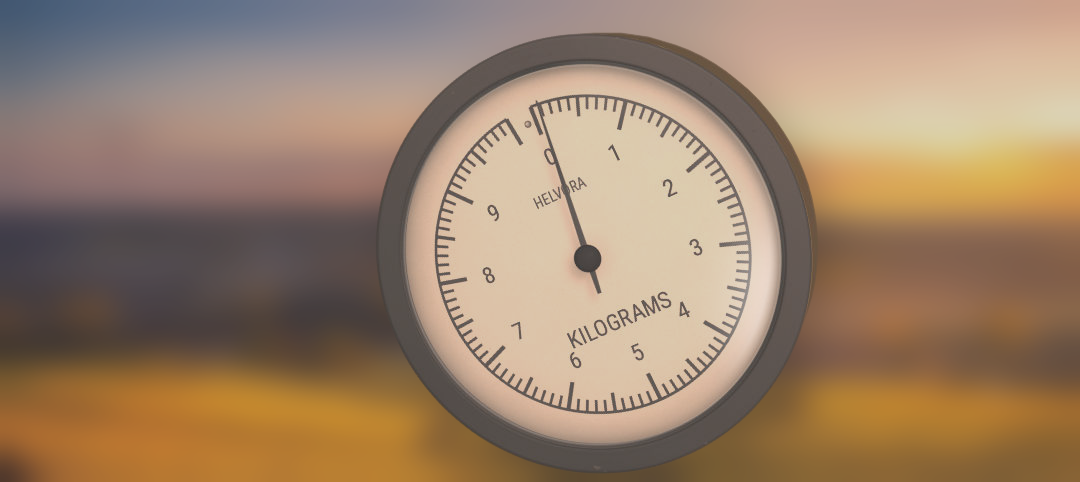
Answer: 0.1 (kg)
